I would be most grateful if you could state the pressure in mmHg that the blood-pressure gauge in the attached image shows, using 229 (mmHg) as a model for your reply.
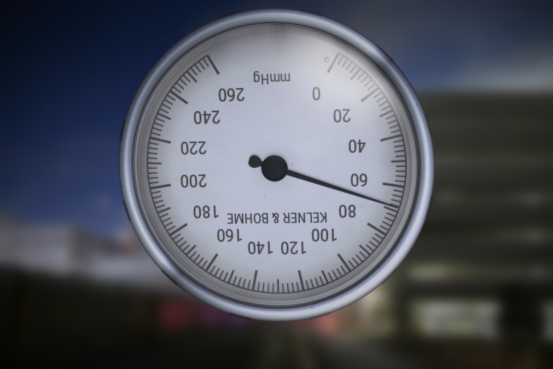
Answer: 68 (mmHg)
